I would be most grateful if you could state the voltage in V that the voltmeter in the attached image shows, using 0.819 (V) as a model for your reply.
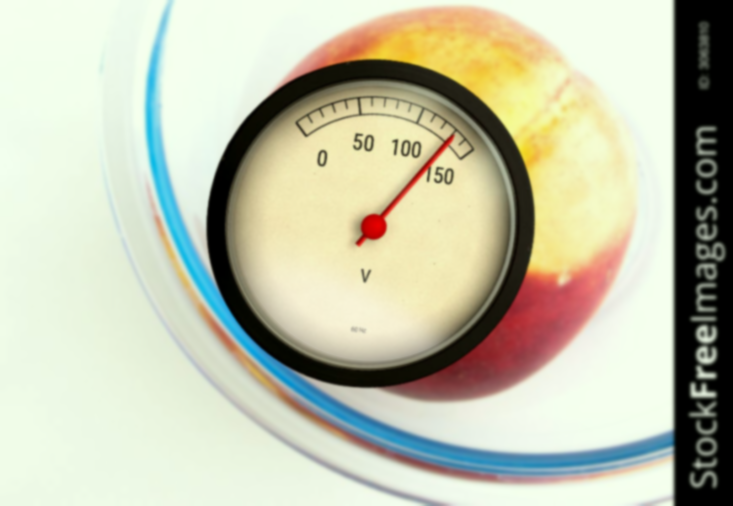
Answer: 130 (V)
